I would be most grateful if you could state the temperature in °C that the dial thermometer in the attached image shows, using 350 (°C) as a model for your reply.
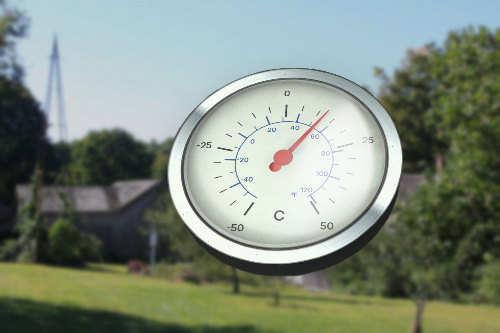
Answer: 12.5 (°C)
